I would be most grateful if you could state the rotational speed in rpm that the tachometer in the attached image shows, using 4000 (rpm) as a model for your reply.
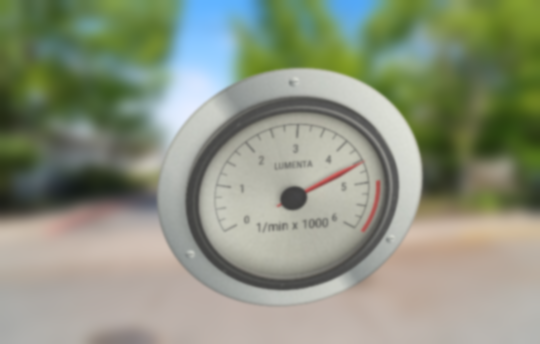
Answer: 4500 (rpm)
